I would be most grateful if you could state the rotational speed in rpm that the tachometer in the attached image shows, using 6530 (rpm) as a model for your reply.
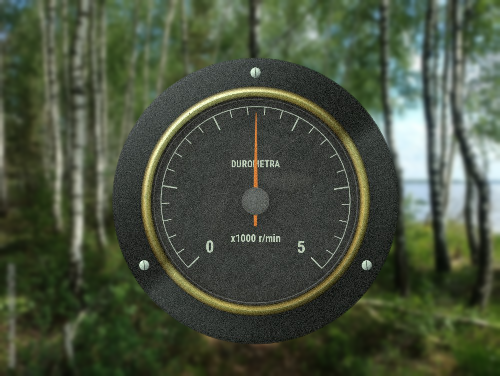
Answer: 2500 (rpm)
